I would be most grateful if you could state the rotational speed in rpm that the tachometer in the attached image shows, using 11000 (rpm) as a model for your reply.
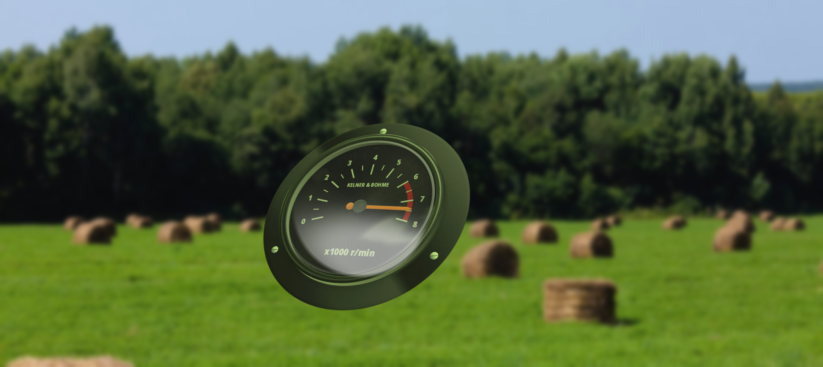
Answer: 7500 (rpm)
